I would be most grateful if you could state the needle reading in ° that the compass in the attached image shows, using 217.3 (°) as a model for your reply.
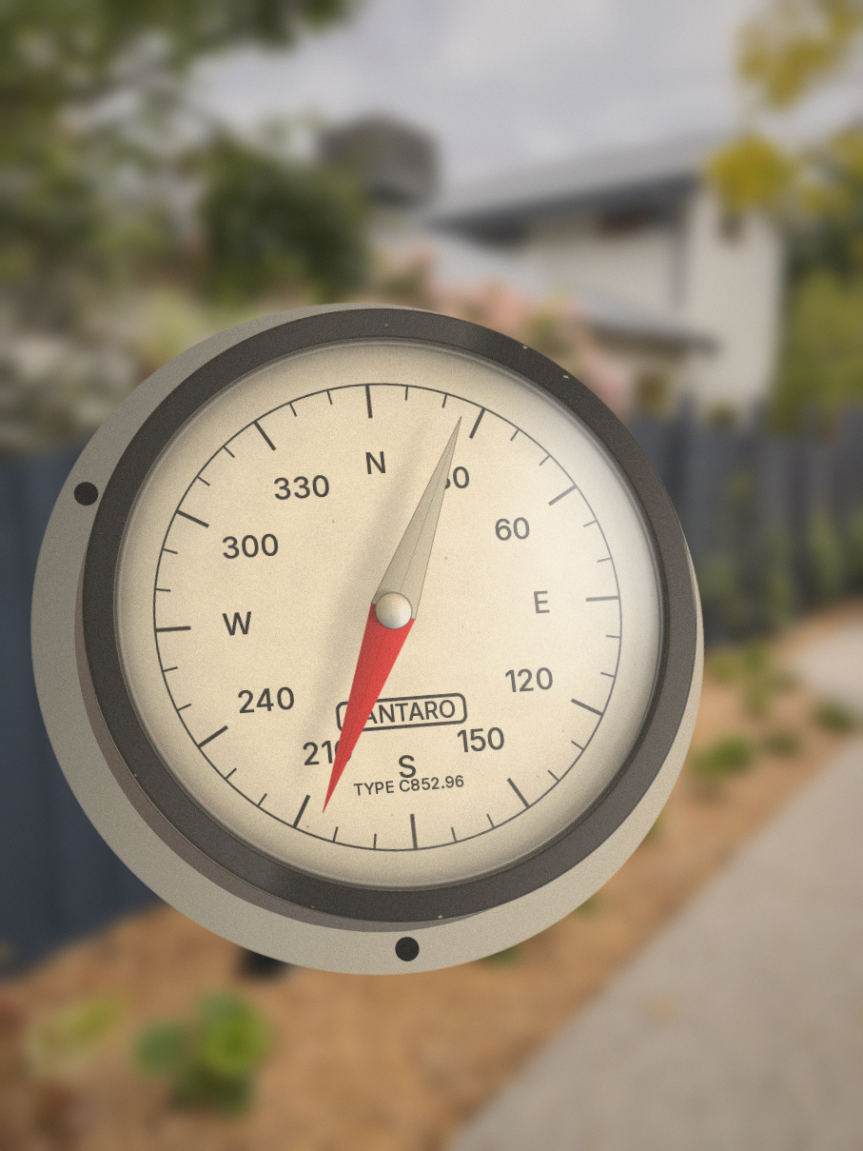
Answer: 205 (°)
